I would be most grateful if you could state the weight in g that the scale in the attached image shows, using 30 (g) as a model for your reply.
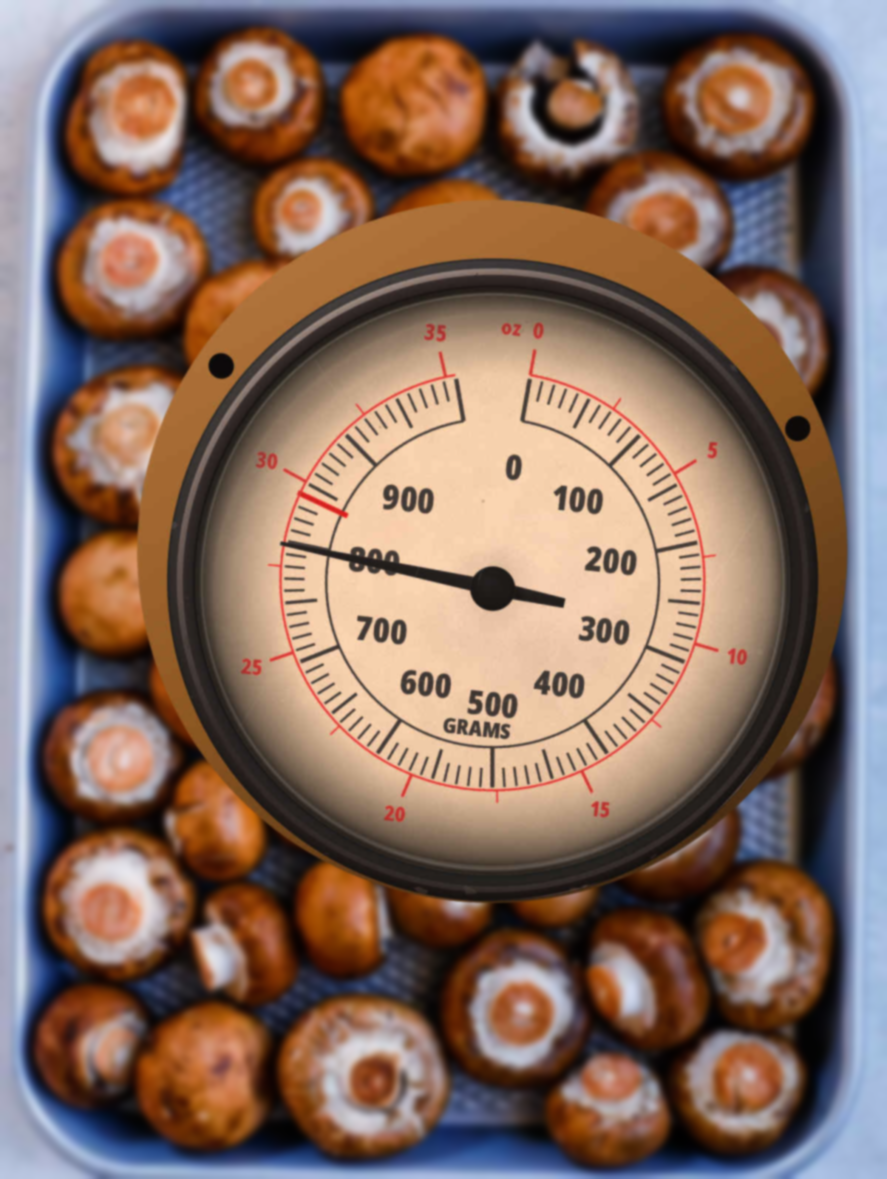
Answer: 800 (g)
